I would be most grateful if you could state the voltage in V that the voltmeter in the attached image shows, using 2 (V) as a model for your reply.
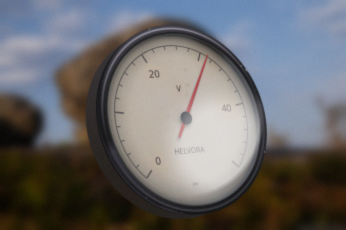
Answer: 31 (V)
